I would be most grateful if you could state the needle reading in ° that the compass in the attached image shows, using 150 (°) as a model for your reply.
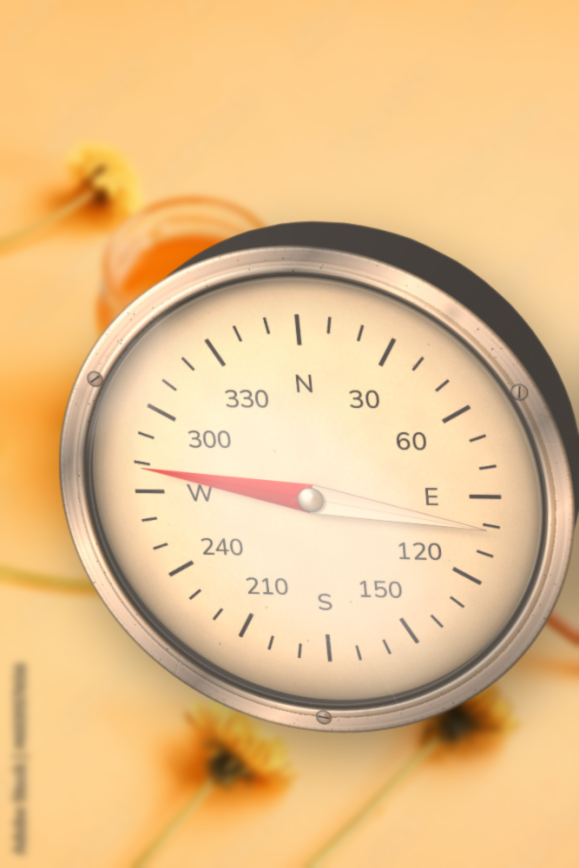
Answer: 280 (°)
